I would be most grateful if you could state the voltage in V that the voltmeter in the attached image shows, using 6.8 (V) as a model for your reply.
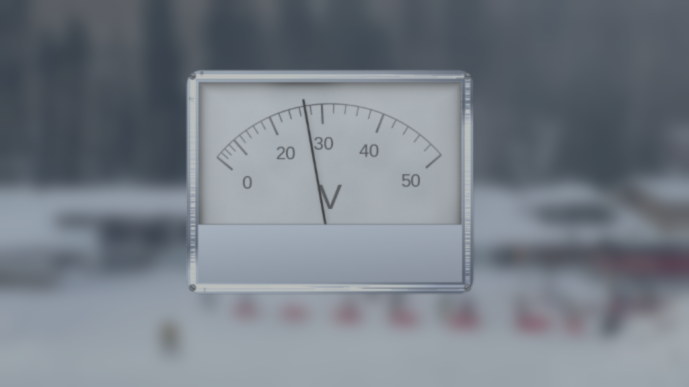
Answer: 27 (V)
